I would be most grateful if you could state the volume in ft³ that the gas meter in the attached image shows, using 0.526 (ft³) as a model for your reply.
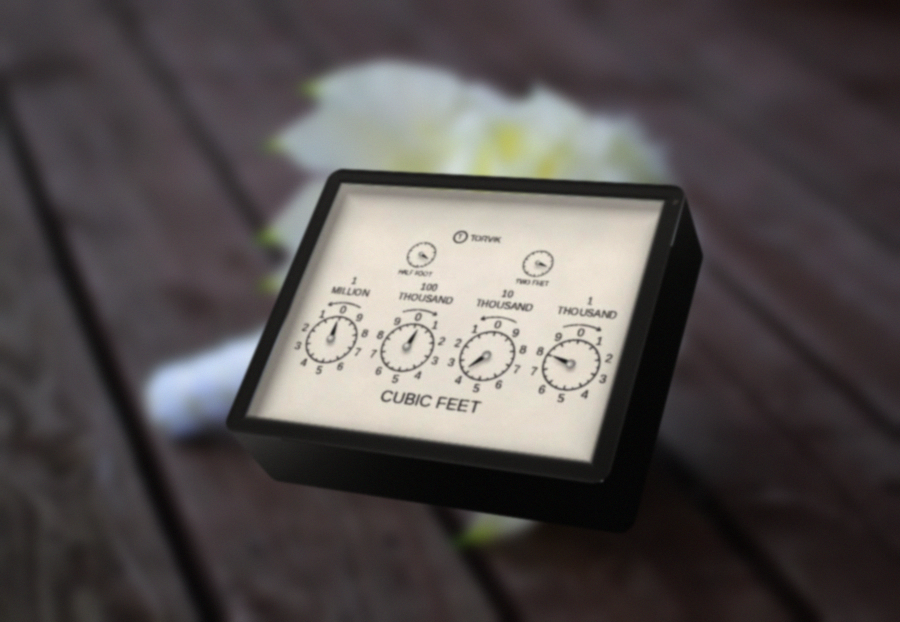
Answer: 3800 (ft³)
